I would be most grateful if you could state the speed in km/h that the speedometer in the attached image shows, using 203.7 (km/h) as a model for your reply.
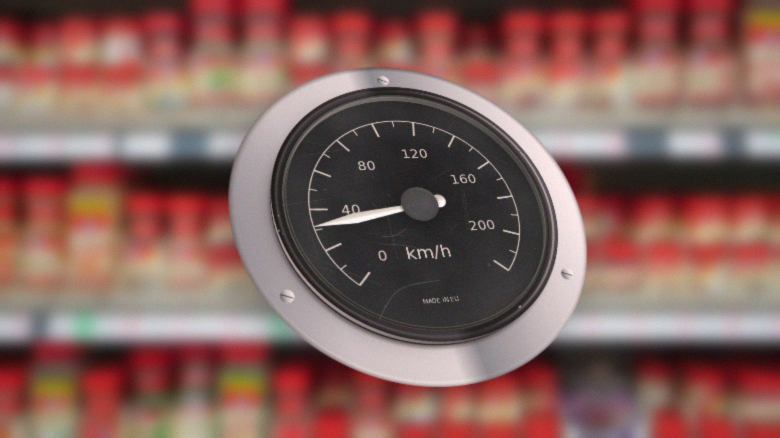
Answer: 30 (km/h)
